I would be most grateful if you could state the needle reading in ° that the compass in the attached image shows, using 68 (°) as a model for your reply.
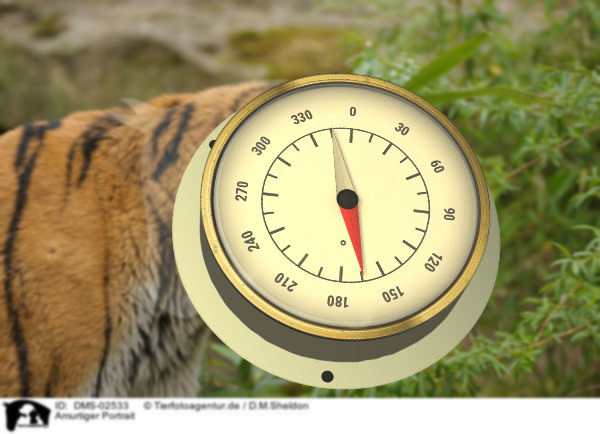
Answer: 165 (°)
